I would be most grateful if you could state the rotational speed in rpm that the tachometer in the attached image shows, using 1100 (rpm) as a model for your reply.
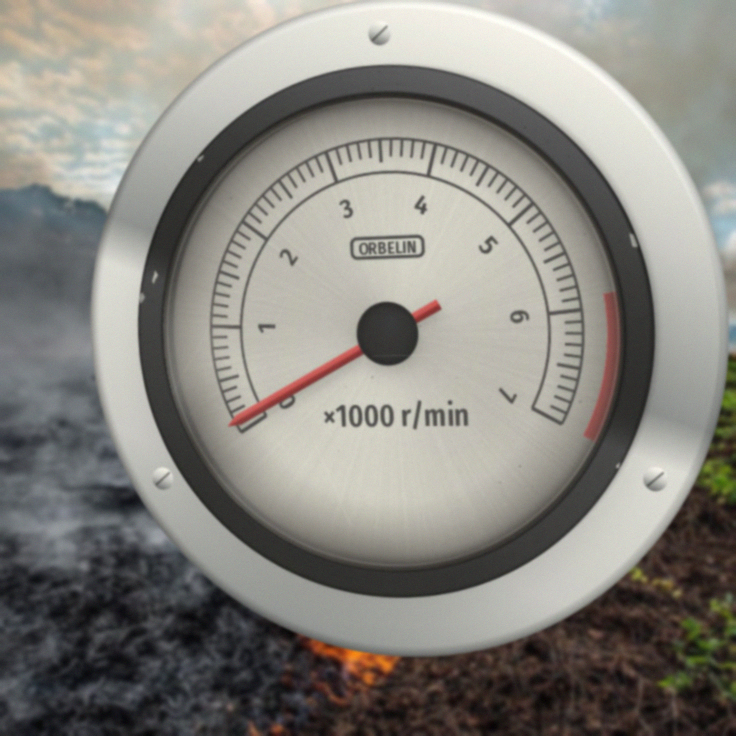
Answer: 100 (rpm)
